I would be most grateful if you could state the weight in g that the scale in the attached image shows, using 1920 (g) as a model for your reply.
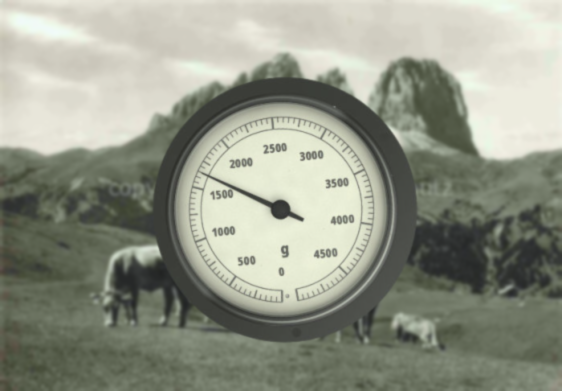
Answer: 1650 (g)
